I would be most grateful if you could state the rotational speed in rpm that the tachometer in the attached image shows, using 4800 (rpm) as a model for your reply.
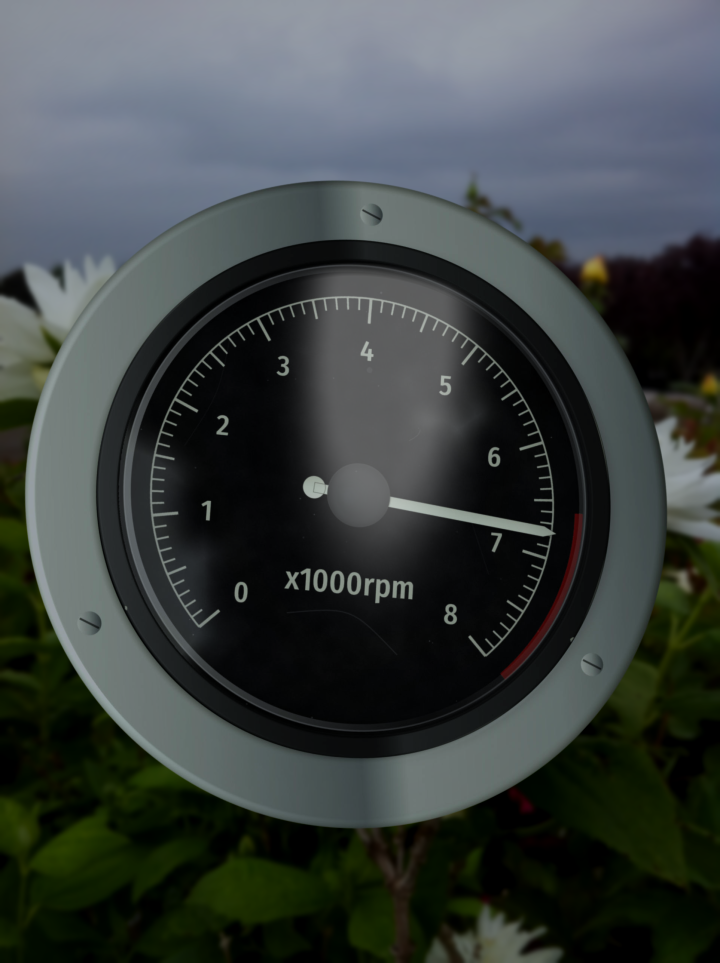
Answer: 6800 (rpm)
